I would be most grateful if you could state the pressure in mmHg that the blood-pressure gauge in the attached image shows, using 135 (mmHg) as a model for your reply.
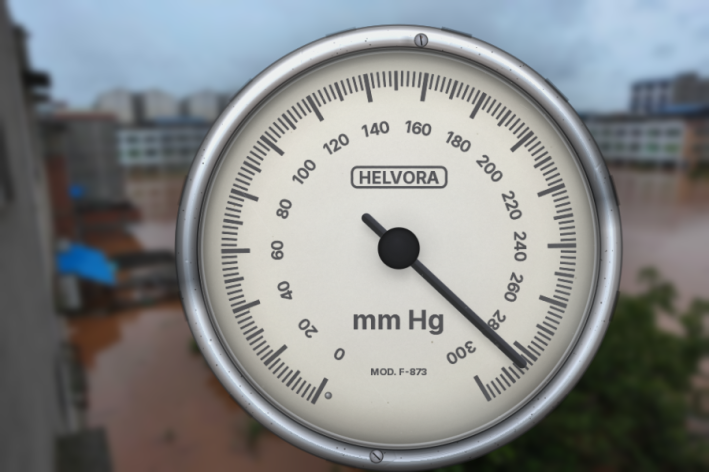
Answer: 284 (mmHg)
